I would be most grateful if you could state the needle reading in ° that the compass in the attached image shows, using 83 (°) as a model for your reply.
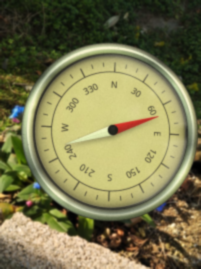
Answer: 70 (°)
